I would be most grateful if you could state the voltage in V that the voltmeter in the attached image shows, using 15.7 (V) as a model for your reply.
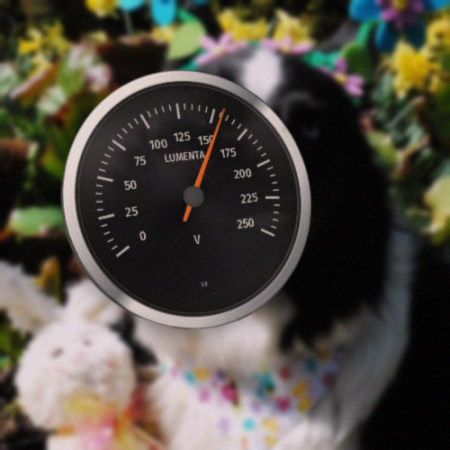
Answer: 155 (V)
